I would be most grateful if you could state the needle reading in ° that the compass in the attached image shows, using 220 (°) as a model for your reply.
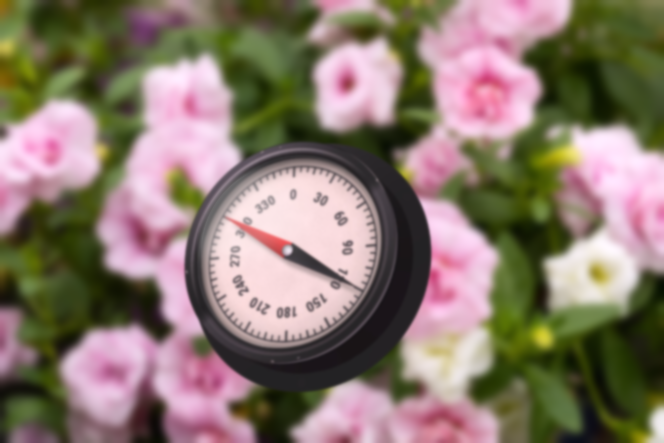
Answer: 300 (°)
